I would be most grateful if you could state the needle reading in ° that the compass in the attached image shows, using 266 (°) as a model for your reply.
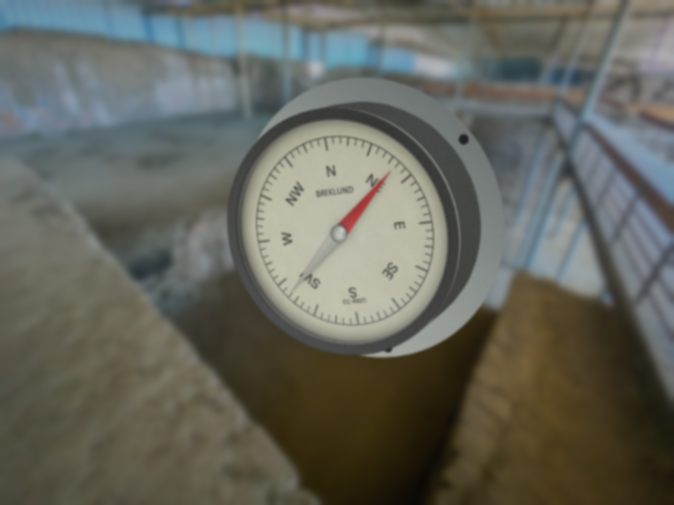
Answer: 50 (°)
